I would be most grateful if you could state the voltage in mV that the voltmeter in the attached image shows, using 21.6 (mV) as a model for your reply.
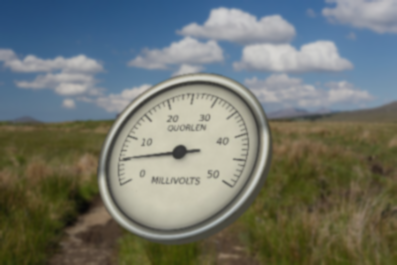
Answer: 5 (mV)
